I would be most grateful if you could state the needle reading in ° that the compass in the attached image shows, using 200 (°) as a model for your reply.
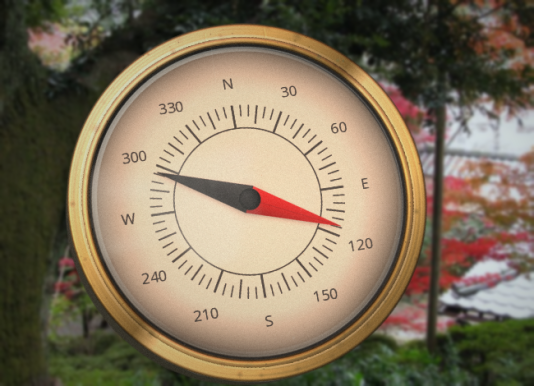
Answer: 115 (°)
